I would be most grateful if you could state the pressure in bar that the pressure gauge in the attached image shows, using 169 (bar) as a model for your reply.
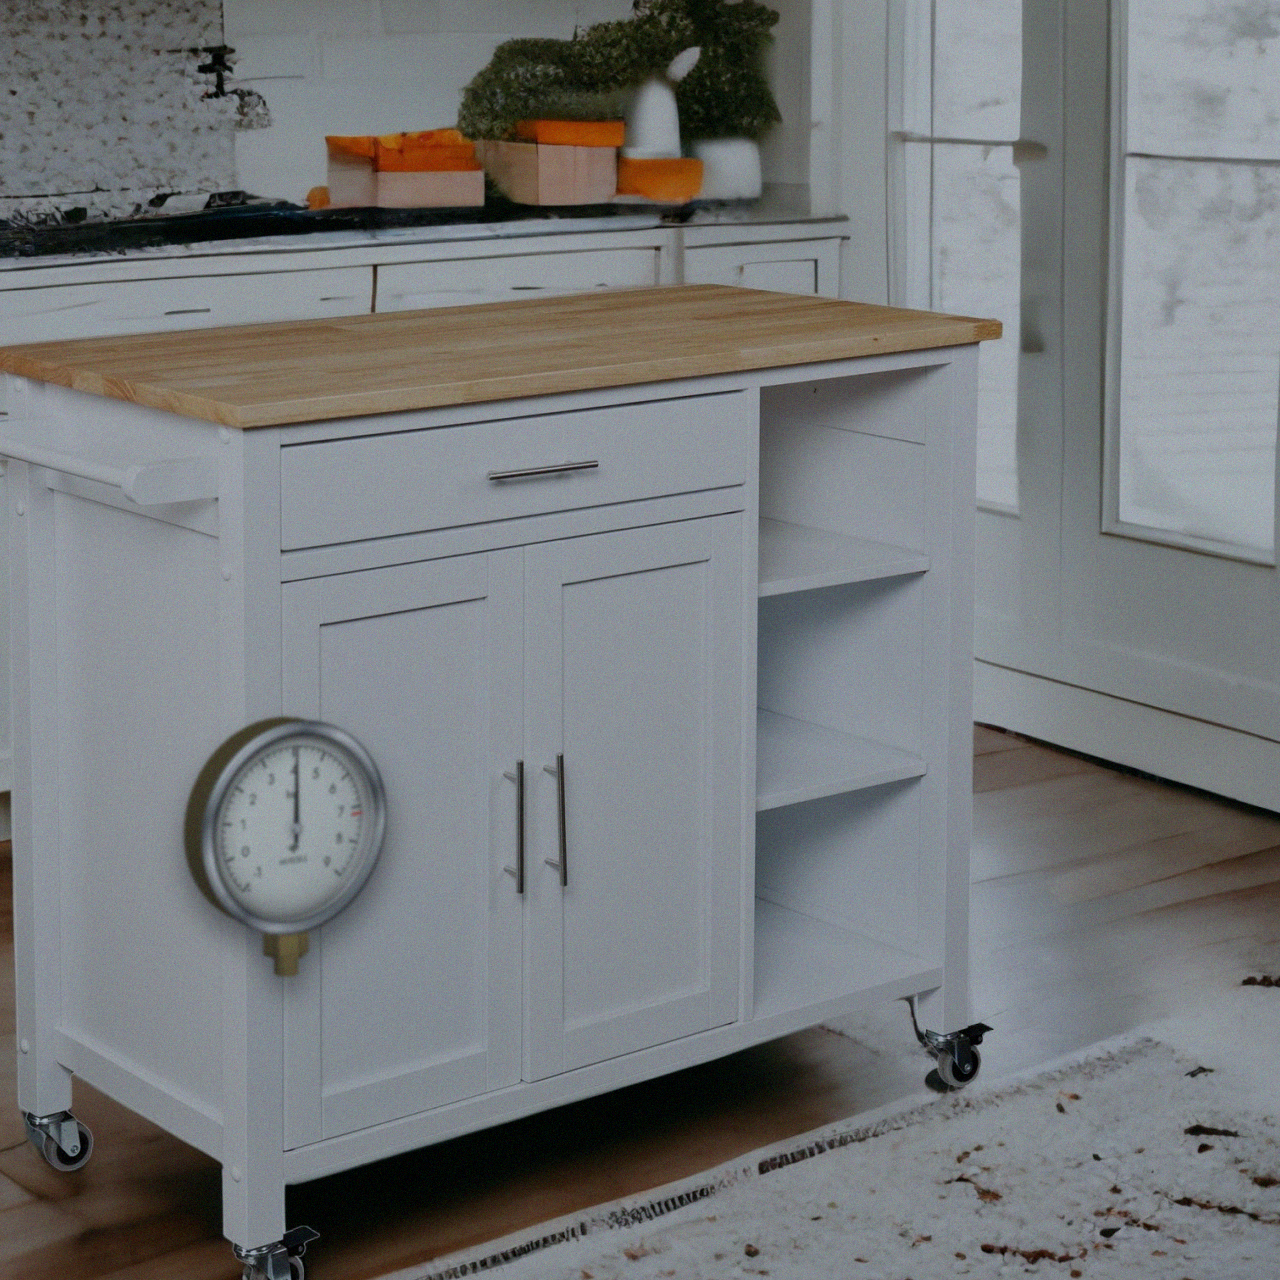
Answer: 4 (bar)
